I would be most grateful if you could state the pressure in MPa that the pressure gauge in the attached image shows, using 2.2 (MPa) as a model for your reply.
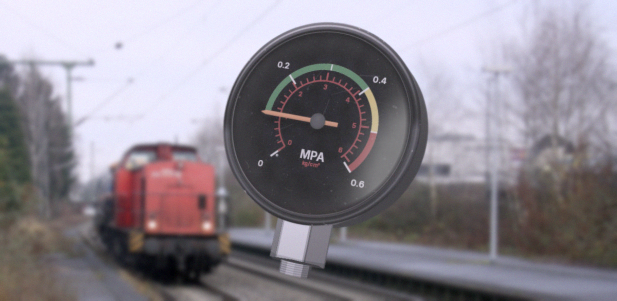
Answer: 0.1 (MPa)
